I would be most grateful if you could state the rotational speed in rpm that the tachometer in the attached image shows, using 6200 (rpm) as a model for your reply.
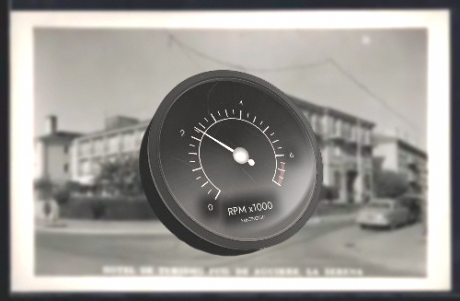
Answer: 2250 (rpm)
